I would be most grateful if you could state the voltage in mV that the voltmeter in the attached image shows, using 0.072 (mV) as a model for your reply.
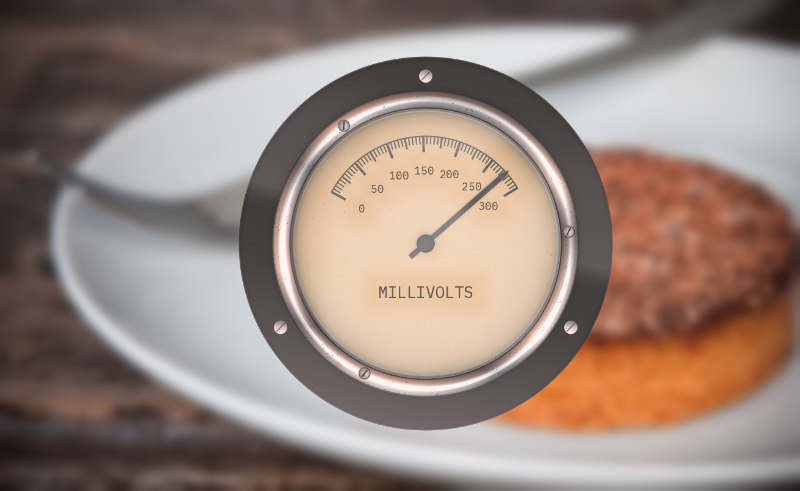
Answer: 275 (mV)
